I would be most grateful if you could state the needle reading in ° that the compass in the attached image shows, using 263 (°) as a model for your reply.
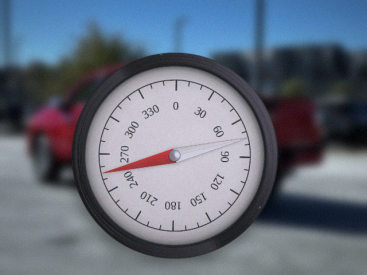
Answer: 255 (°)
